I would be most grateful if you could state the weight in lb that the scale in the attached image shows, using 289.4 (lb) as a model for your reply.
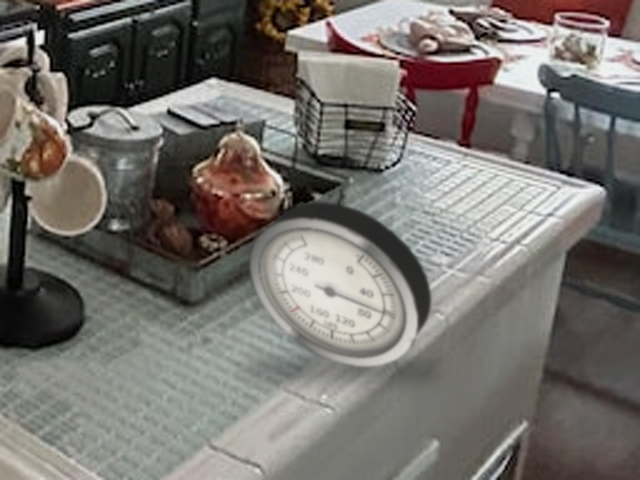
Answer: 60 (lb)
